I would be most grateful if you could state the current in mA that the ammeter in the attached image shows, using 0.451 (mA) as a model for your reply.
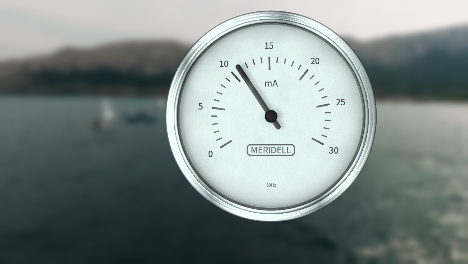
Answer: 11 (mA)
